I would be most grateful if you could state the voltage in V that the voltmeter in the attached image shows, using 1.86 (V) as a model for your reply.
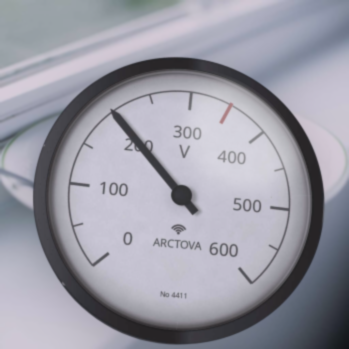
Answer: 200 (V)
